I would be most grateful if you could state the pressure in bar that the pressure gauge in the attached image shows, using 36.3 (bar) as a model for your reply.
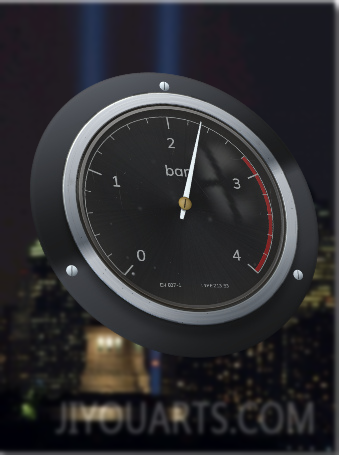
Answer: 2.3 (bar)
